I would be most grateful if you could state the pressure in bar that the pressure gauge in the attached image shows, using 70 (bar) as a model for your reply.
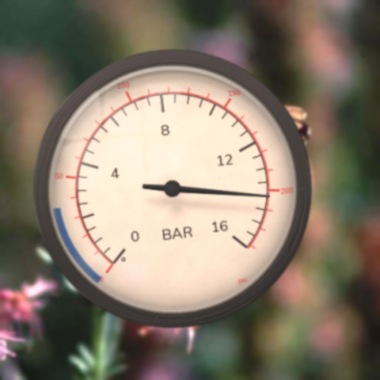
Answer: 14 (bar)
